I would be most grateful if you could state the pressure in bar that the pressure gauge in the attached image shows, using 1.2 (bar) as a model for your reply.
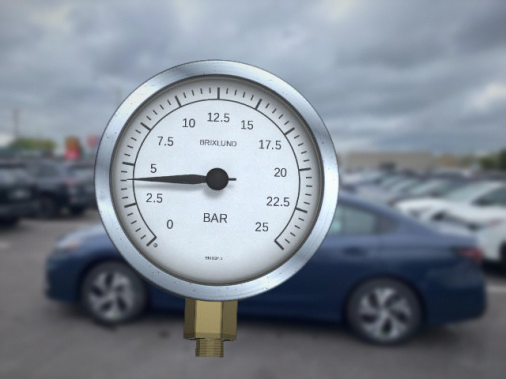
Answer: 4 (bar)
